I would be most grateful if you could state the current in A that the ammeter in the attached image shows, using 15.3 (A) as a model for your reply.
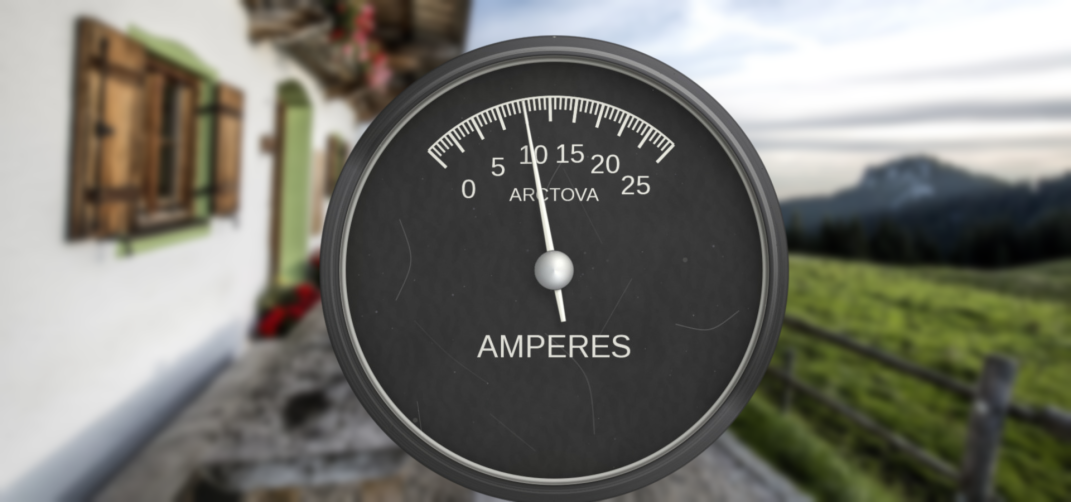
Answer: 10 (A)
